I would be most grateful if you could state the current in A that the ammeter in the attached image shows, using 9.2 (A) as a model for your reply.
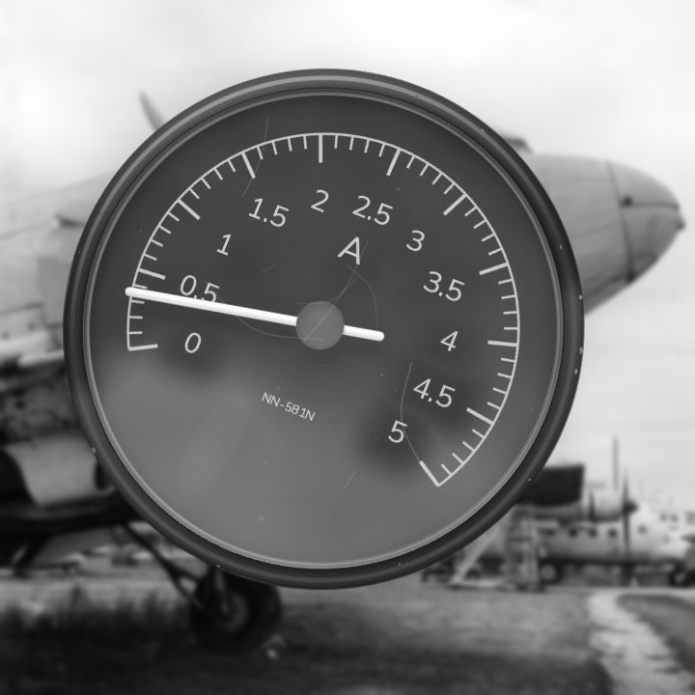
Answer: 0.35 (A)
